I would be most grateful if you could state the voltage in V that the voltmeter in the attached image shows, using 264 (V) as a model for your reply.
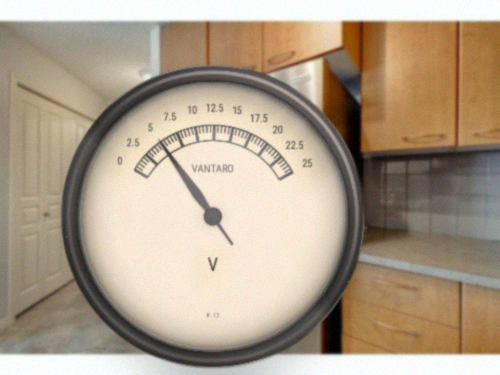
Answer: 5 (V)
